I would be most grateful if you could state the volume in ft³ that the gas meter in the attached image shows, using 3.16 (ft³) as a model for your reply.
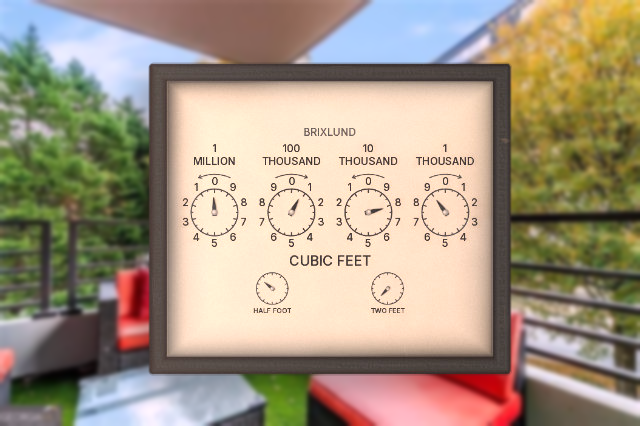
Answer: 7900 (ft³)
